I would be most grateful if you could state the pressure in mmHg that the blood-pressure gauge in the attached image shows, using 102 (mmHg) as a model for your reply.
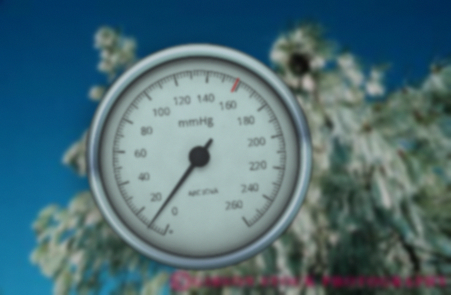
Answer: 10 (mmHg)
